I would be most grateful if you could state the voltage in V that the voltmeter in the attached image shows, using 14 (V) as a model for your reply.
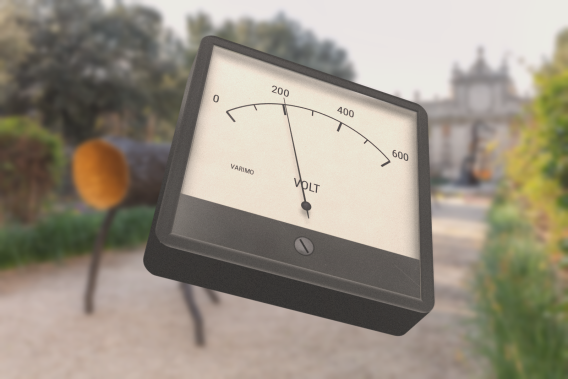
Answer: 200 (V)
